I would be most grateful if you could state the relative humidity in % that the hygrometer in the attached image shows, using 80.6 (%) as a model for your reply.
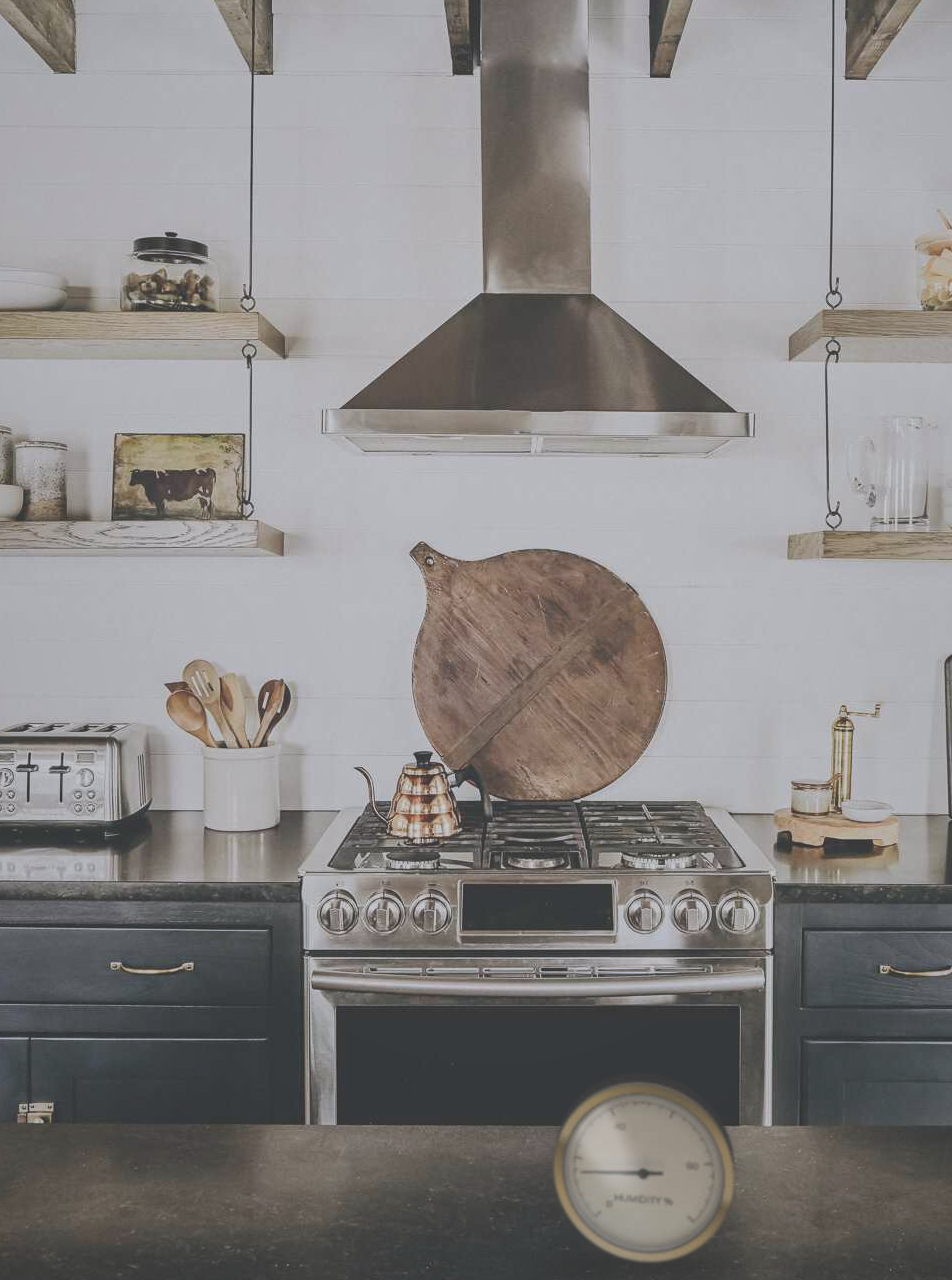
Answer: 16 (%)
